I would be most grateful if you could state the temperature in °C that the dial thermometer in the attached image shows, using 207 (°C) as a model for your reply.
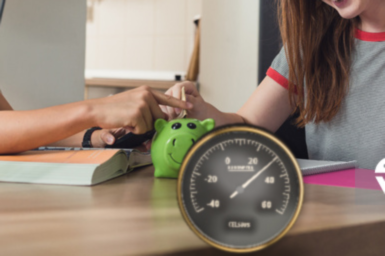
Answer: 30 (°C)
